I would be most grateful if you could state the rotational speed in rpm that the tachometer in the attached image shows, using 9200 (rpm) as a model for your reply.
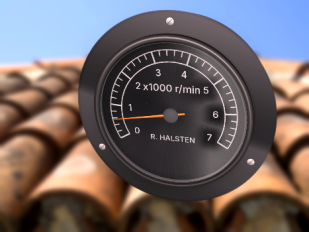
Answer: 600 (rpm)
